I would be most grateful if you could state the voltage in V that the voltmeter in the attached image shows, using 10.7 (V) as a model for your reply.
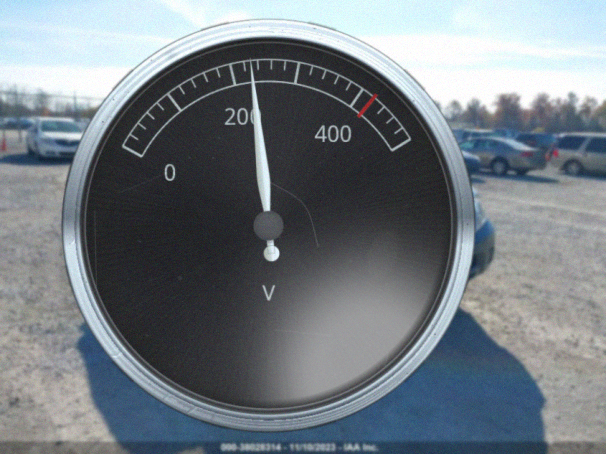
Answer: 230 (V)
